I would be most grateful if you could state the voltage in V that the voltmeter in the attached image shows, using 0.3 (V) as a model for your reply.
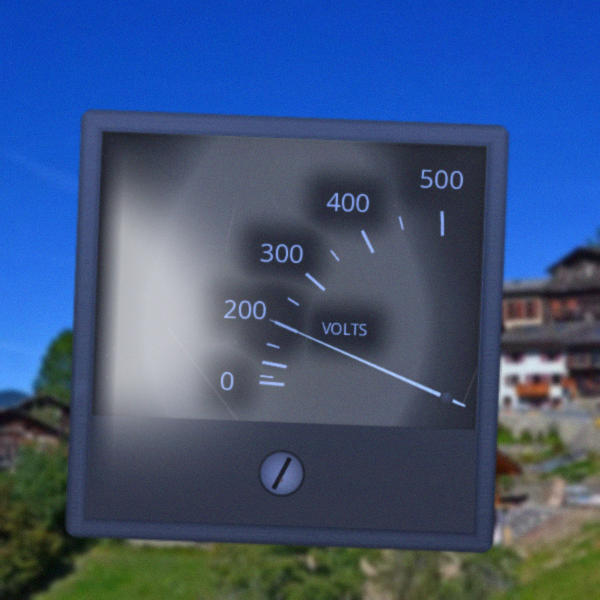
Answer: 200 (V)
